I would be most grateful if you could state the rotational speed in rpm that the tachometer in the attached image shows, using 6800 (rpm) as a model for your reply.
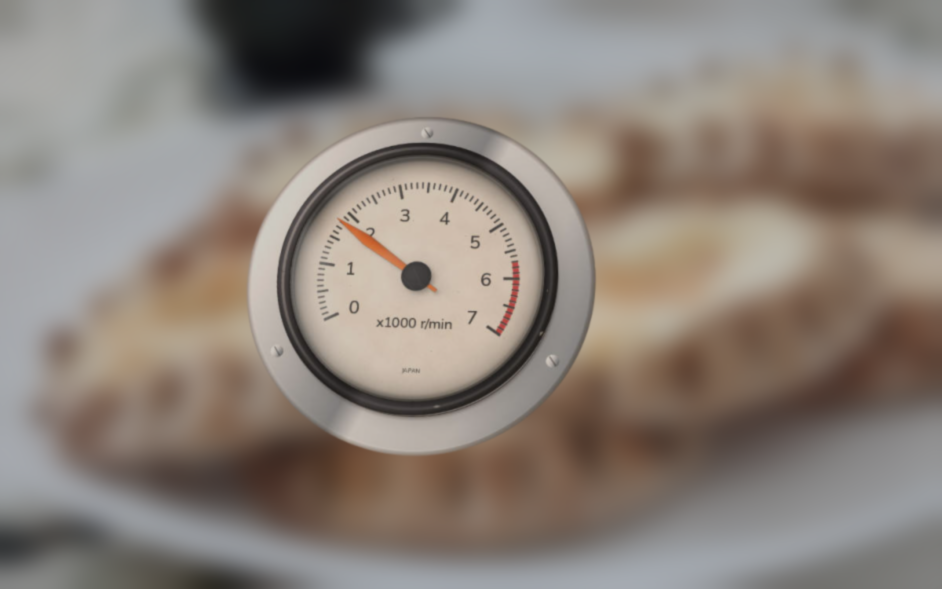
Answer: 1800 (rpm)
